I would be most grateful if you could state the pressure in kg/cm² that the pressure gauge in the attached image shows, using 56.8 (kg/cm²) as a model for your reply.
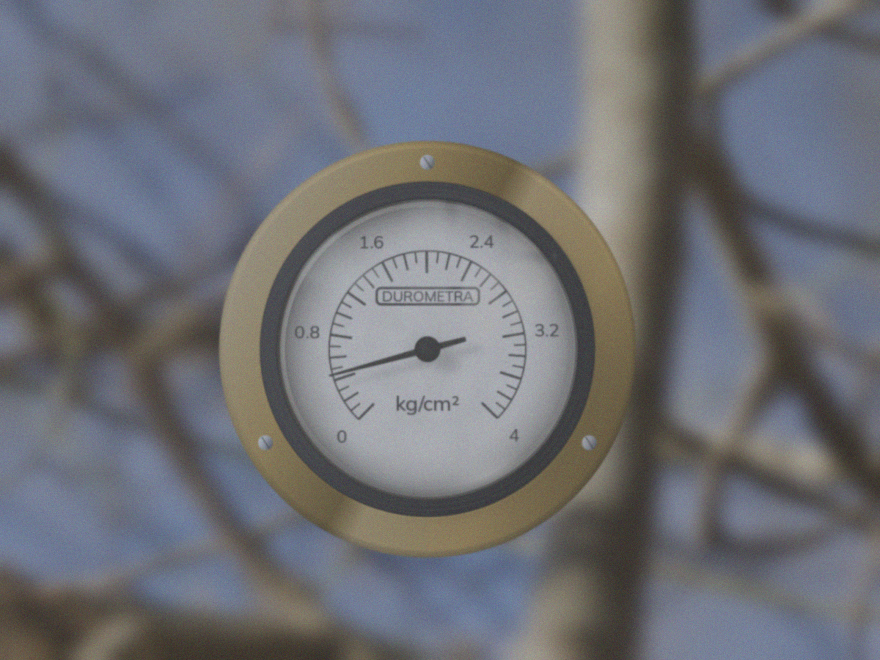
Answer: 0.45 (kg/cm²)
